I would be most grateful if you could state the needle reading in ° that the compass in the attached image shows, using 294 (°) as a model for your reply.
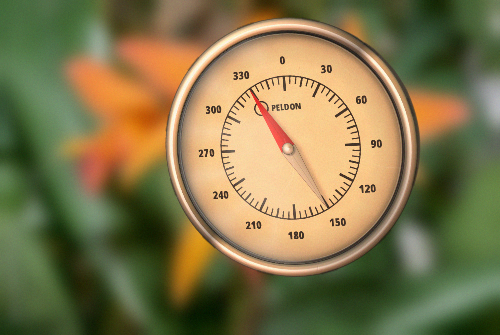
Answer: 330 (°)
